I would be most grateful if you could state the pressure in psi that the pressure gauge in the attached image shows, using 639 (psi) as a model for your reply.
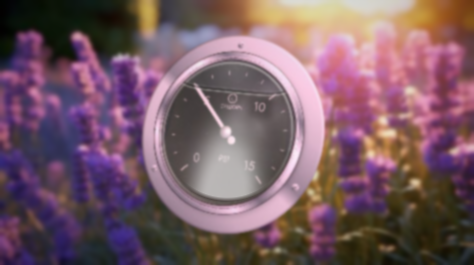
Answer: 5 (psi)
